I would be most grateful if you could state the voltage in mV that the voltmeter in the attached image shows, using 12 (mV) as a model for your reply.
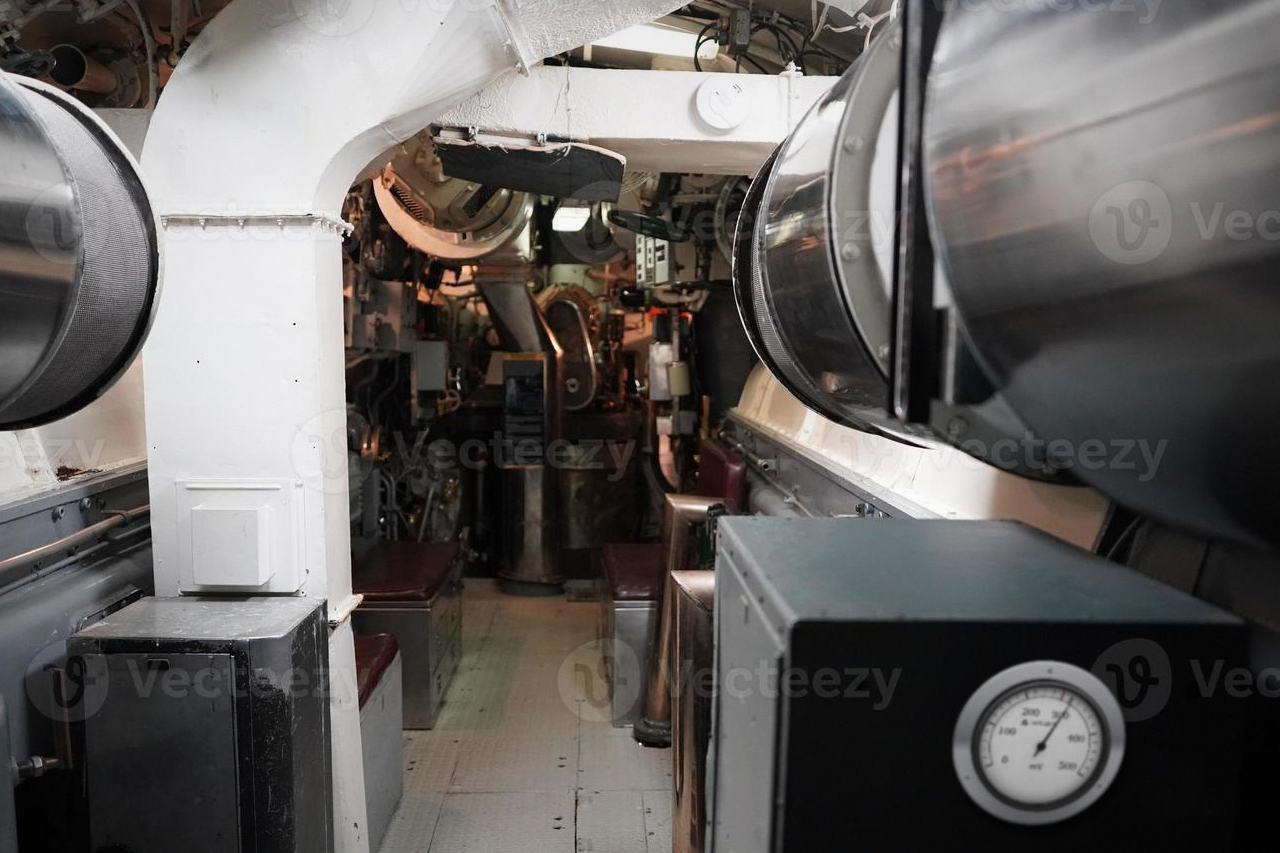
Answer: 300 (mV)
